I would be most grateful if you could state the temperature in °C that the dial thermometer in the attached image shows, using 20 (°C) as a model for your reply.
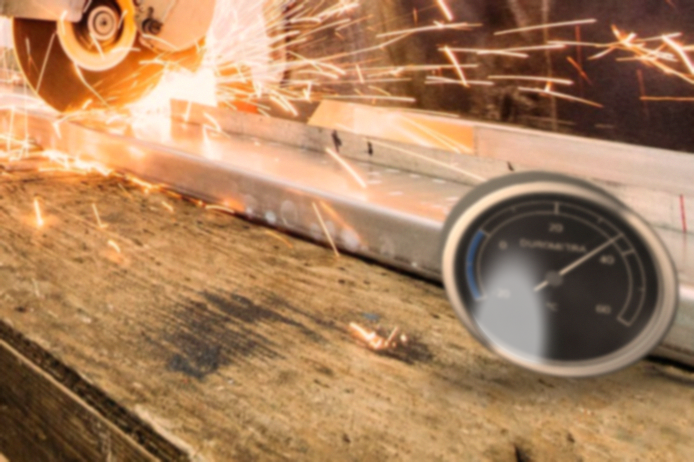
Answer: 35 (°C)
